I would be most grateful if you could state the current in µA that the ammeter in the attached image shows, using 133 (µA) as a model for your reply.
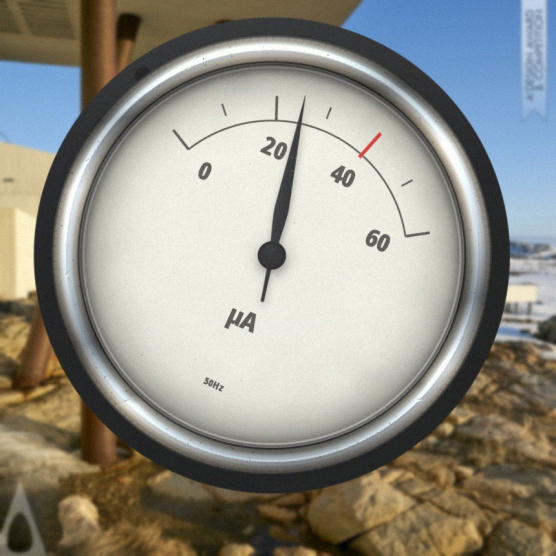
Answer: 25 (µA)
